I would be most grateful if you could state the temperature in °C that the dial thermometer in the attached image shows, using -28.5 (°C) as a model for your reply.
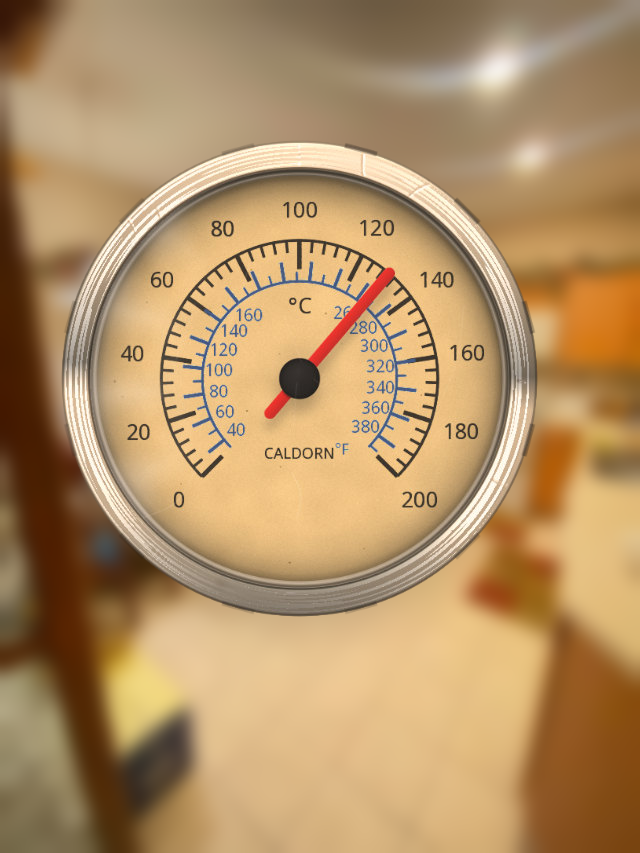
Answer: 130 (°C)
